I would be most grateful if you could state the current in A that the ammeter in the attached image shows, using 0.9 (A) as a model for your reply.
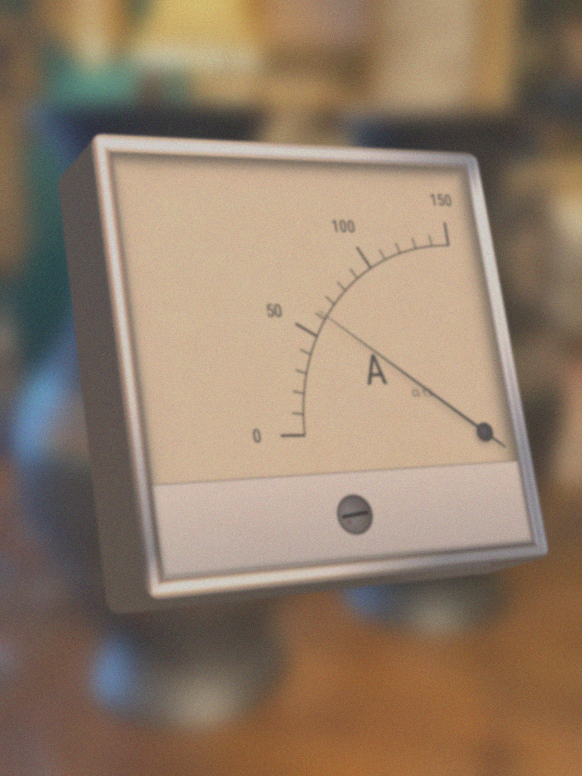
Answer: 60 (A)
